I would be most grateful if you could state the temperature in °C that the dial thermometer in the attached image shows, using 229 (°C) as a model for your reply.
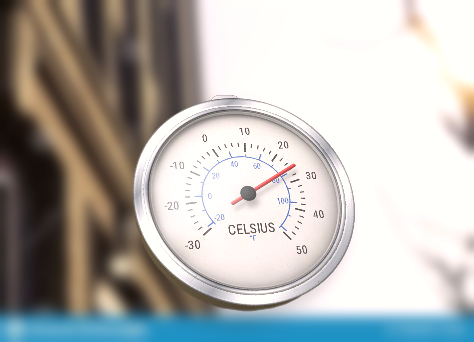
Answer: 26 (°C)
